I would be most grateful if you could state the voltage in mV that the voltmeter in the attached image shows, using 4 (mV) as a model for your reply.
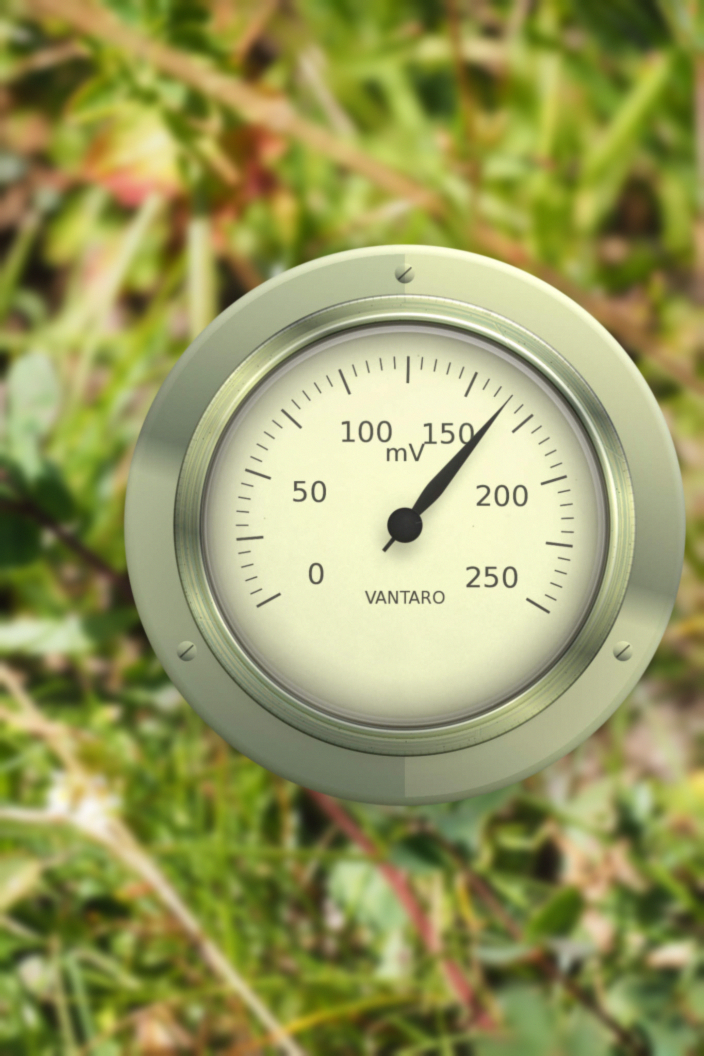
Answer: 165 (mV)
